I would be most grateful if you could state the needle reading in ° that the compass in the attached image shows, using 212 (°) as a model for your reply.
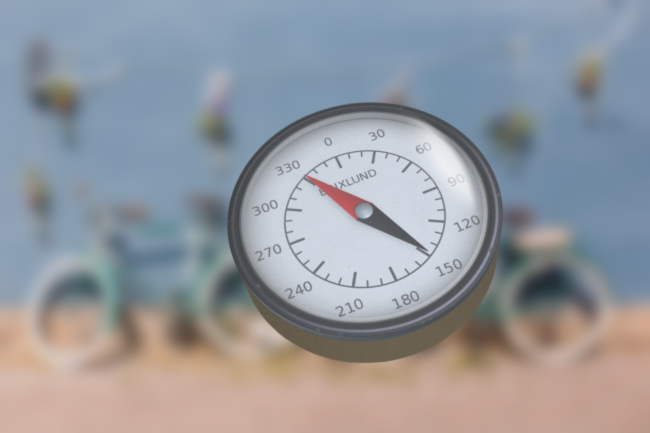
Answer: 330 (°)
